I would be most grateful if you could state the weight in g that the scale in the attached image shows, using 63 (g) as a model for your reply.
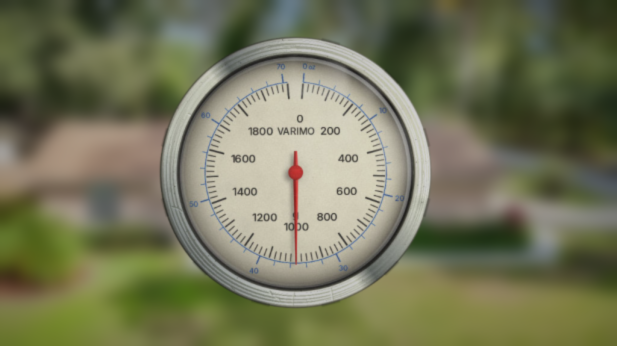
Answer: 1000 (g)
